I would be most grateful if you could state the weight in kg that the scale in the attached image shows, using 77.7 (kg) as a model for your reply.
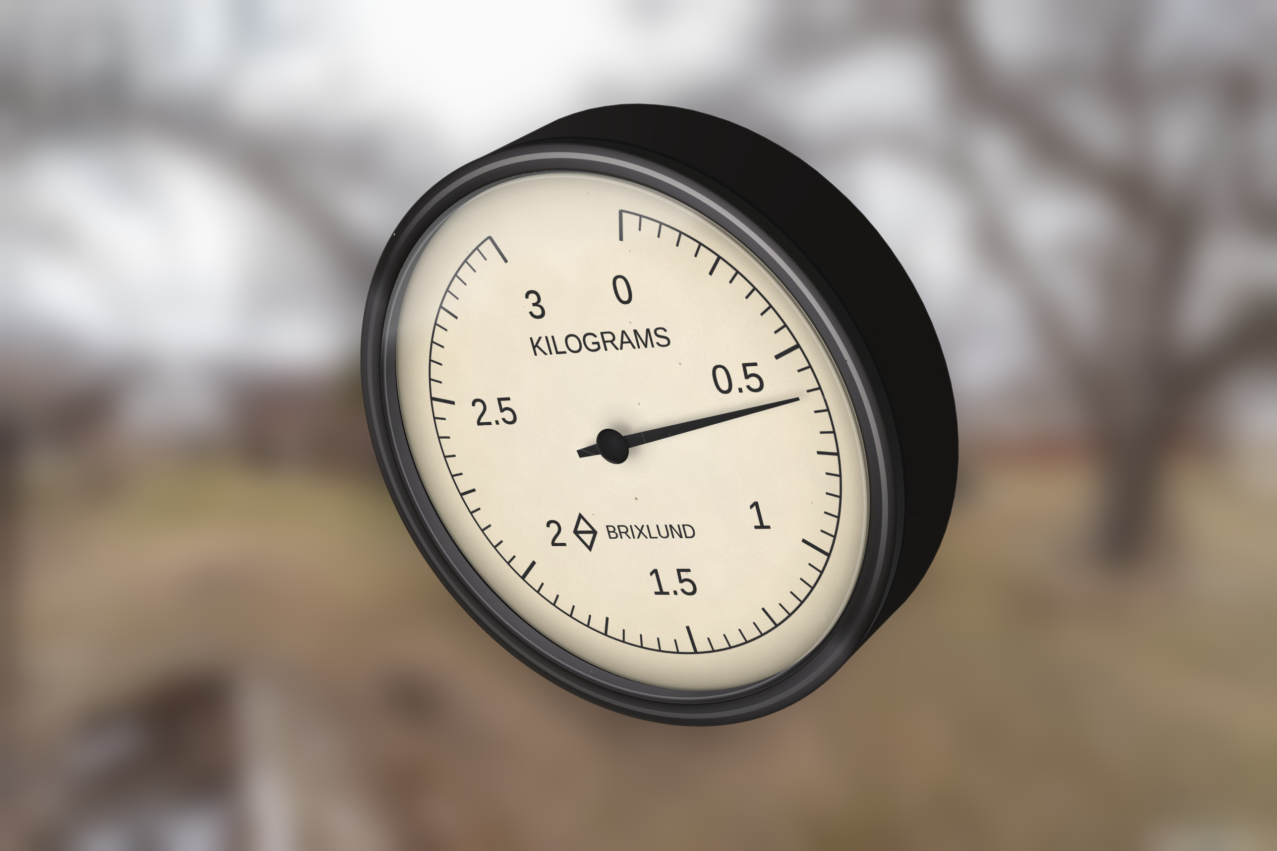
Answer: 0.6 (kg)
